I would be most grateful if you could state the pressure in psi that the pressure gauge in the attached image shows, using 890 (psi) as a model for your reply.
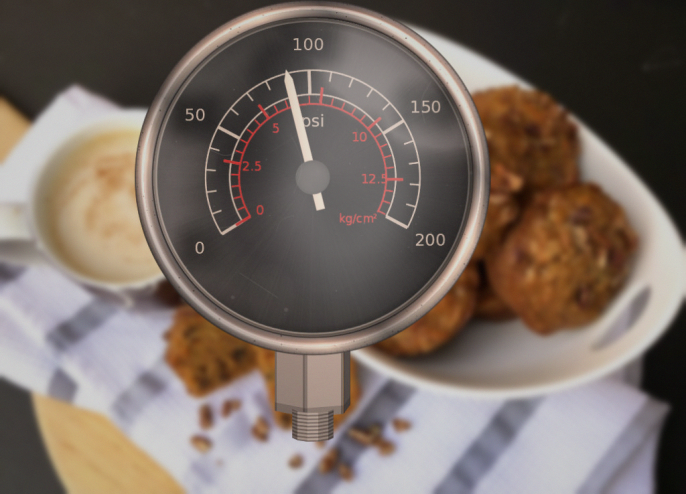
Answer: 90 (psi)
